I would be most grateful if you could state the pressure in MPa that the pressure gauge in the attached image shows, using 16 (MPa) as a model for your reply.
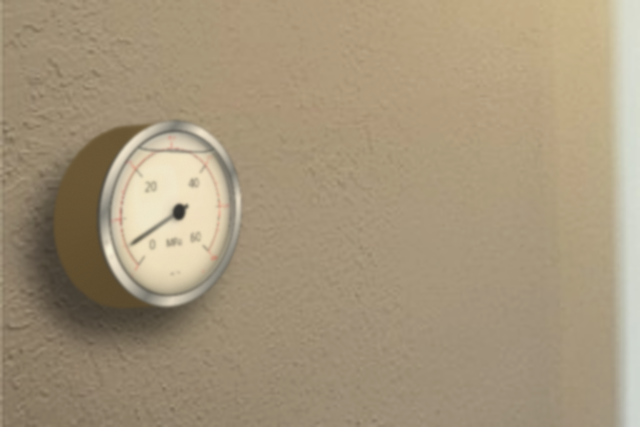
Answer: 5 (MPa)
